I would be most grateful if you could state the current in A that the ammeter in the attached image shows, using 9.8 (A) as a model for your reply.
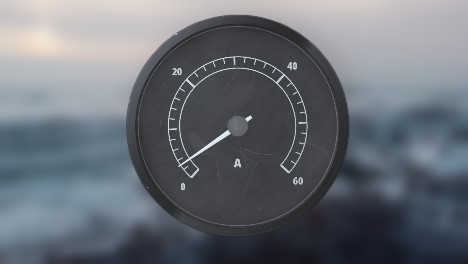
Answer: 3 (A)
